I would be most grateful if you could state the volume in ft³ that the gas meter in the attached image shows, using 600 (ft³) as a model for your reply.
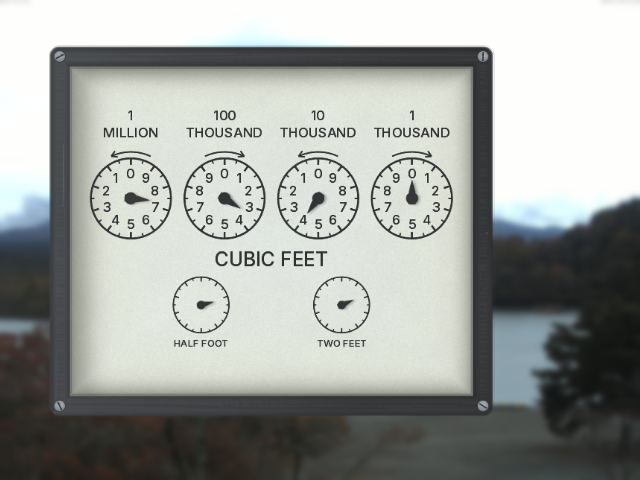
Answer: 734000 (ft³)
